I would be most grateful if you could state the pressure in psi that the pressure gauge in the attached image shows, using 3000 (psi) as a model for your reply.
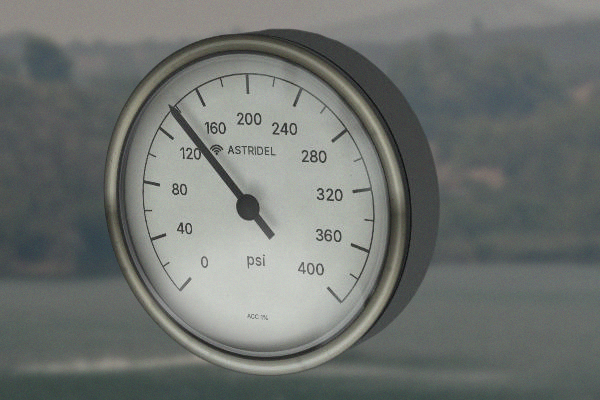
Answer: 140 (psi)
